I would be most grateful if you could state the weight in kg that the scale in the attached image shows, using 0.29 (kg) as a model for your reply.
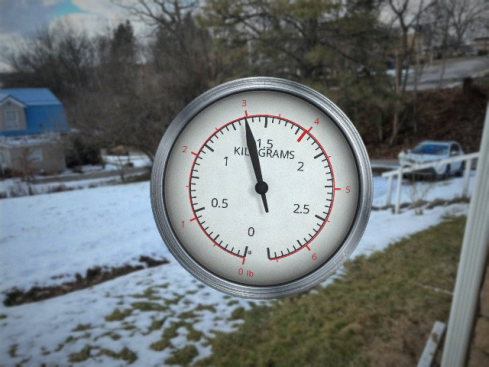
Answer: 1.35 (kg)
